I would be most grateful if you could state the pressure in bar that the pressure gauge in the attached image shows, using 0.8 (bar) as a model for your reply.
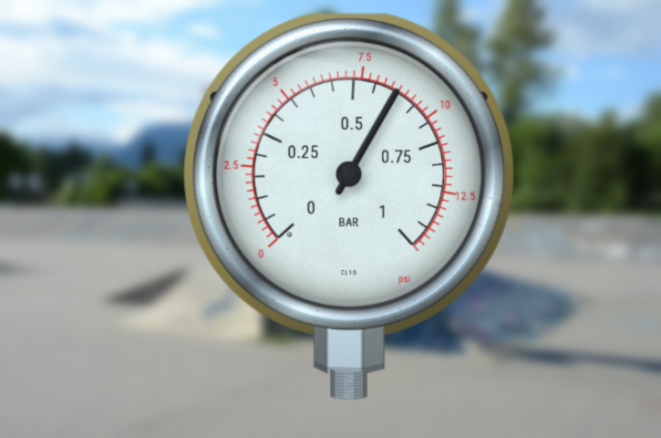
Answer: 0.6 (bar)
